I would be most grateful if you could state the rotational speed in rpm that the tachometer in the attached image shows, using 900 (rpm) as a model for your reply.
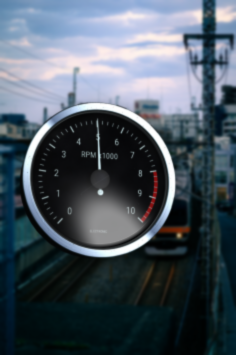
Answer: 5000 (rpm)
